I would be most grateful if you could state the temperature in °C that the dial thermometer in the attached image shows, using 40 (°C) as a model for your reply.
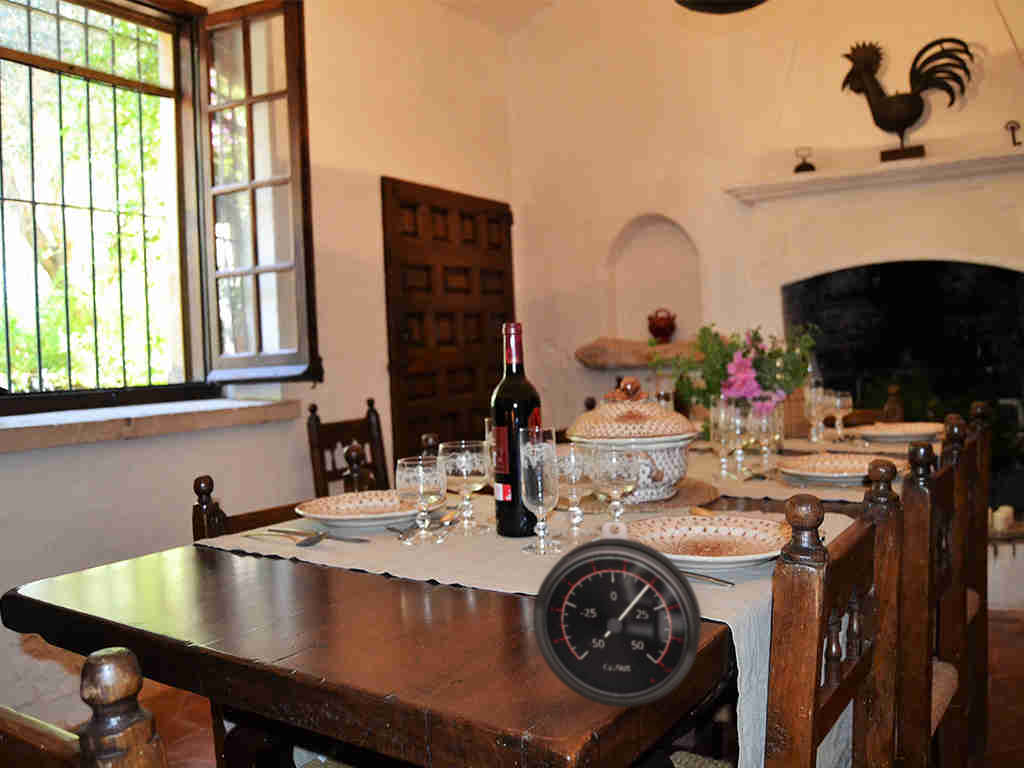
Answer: 15 (°C)
